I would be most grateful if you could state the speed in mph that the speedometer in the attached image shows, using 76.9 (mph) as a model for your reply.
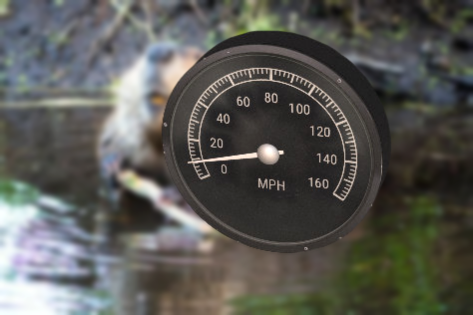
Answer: 10 (mph)
